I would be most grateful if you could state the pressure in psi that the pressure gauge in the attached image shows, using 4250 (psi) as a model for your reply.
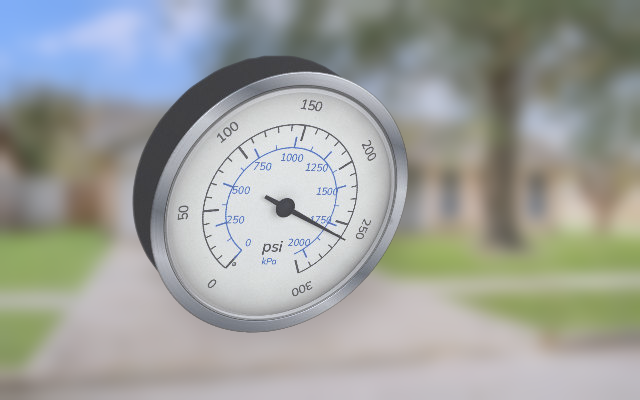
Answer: 260 (psi)
